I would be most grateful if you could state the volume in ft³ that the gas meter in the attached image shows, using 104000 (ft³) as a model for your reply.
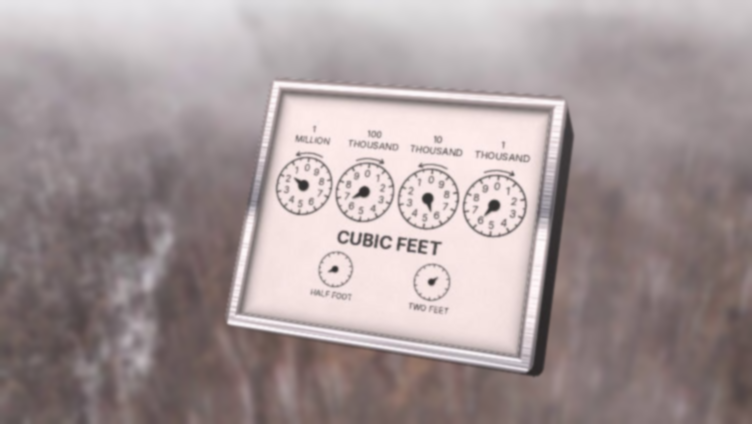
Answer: 165600 (ft³)
